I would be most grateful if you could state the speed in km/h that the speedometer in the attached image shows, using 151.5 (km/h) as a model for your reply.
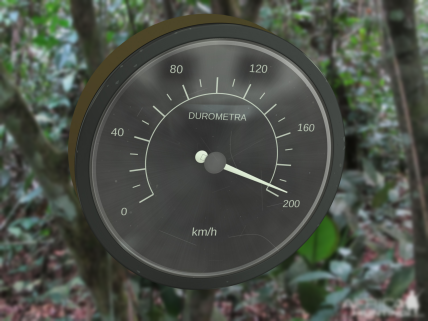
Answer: 195 (km/h)
